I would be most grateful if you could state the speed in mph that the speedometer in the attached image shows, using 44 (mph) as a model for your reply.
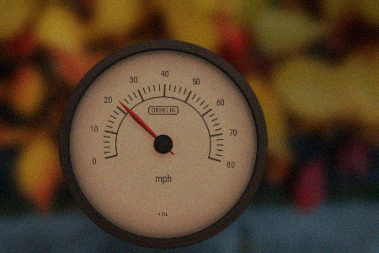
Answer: 22 (mph)
